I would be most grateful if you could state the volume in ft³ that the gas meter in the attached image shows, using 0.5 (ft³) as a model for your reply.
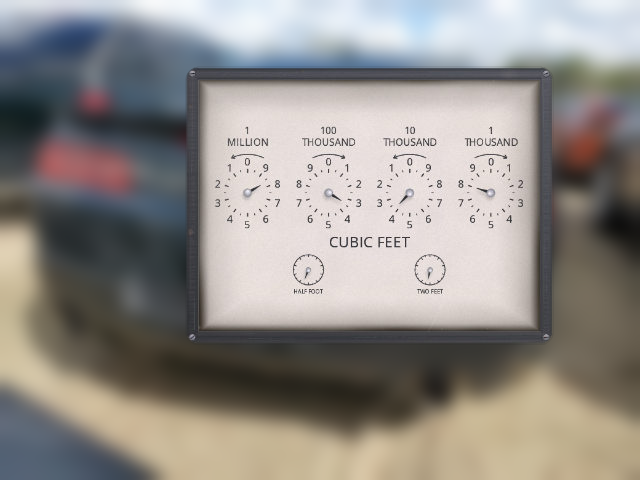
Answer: 833800 (ft³)
